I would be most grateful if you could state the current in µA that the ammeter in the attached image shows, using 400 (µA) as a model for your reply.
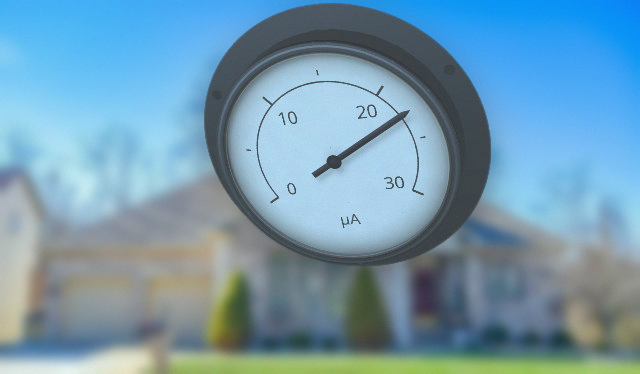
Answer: 22.5 (µA)
